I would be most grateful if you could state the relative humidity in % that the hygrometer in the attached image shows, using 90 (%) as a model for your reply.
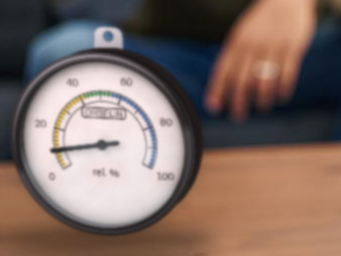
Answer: 10 (%)
